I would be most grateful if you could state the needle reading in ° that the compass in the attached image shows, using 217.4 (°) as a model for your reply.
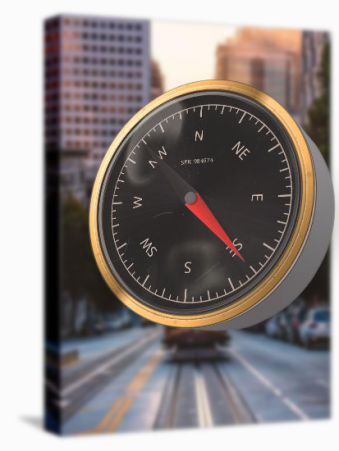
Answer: 135 (°)
